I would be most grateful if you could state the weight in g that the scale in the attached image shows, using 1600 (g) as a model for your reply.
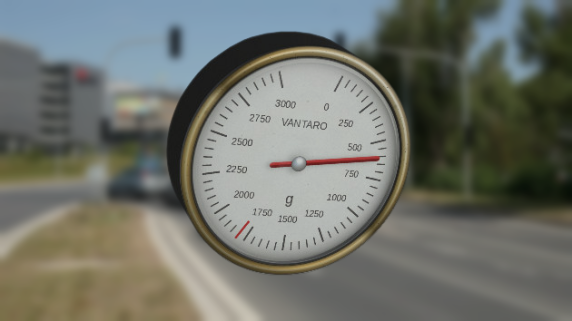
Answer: 600 (g)
